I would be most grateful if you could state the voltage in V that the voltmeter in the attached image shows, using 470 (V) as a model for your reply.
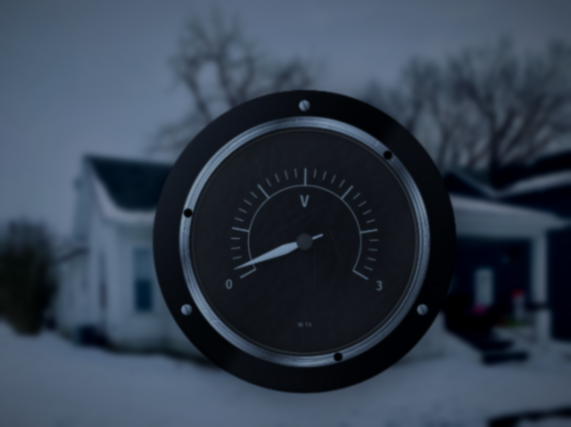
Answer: 0.1 (V)
